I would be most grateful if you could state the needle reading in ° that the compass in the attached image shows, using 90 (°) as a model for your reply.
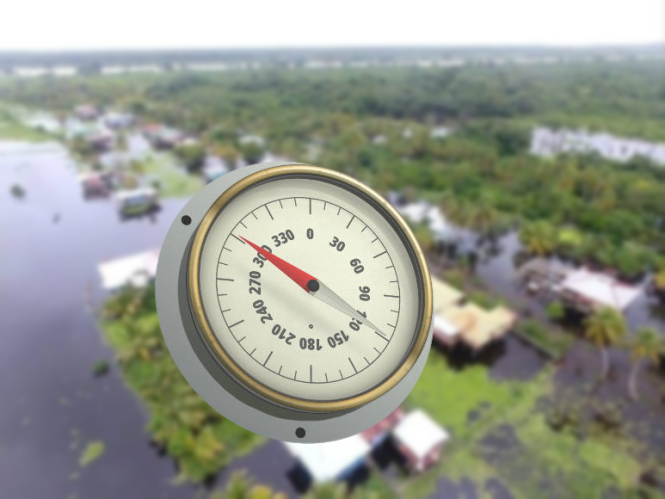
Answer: 300 (°)
